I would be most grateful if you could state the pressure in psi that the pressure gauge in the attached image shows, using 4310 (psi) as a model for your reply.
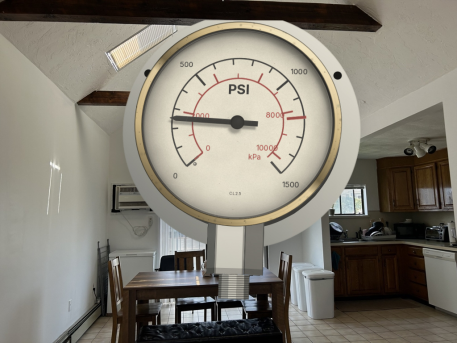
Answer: 250 (psi)
